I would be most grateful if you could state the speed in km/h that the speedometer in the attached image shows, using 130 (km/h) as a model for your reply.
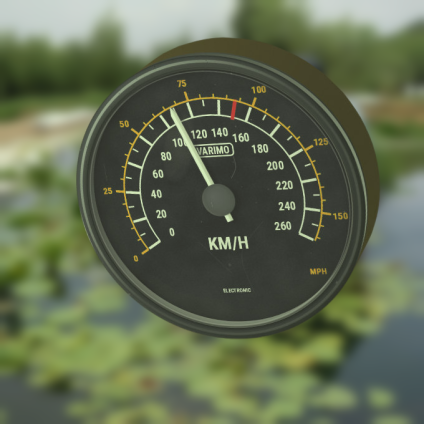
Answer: 110 (km/h)
